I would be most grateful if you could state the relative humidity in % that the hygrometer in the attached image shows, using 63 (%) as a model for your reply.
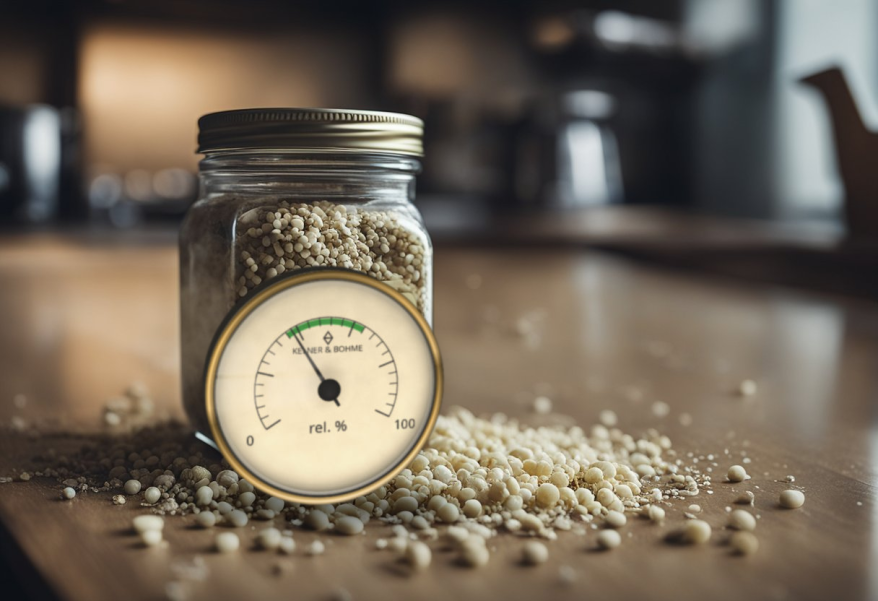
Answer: 38 (%)
